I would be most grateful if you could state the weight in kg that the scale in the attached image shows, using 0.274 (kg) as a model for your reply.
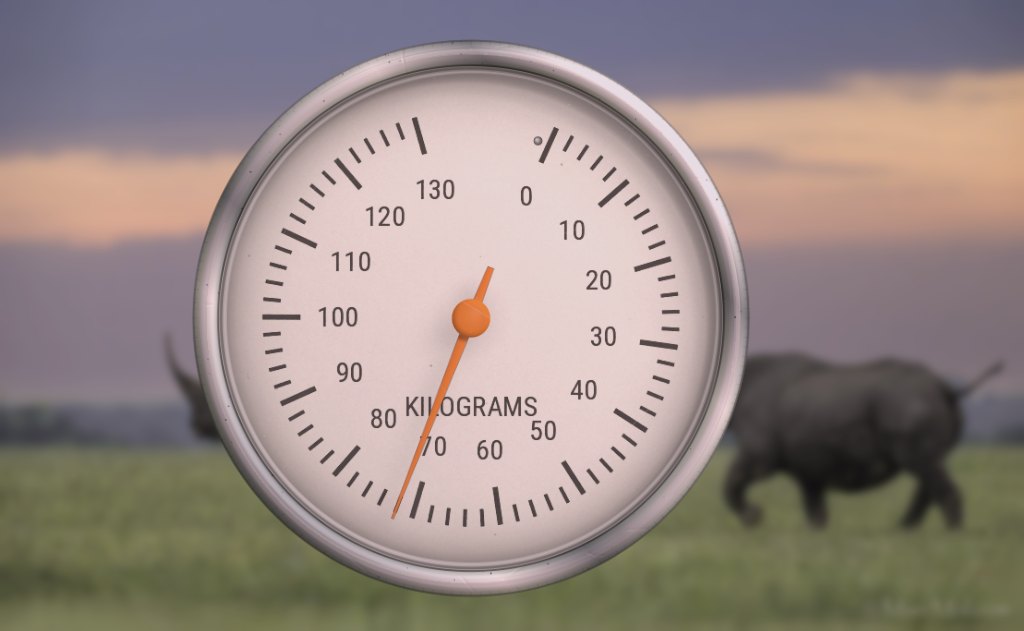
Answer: 72 (kg)
